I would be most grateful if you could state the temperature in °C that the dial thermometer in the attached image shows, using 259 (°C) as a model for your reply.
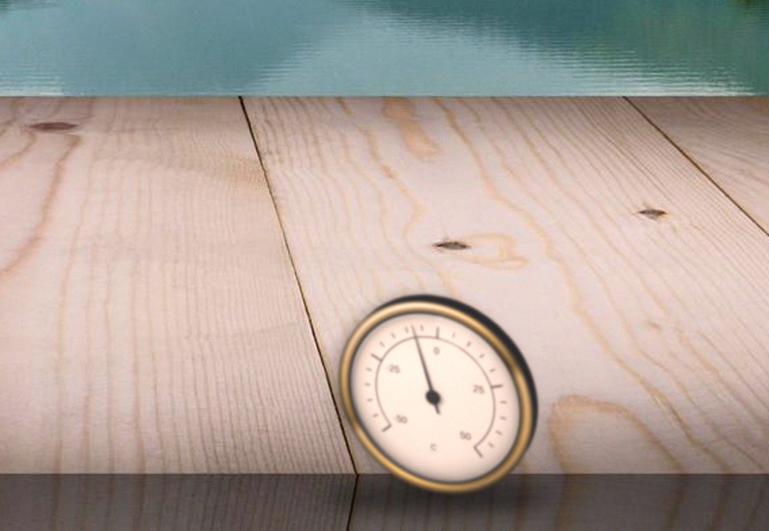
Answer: -7.5 (°C)
